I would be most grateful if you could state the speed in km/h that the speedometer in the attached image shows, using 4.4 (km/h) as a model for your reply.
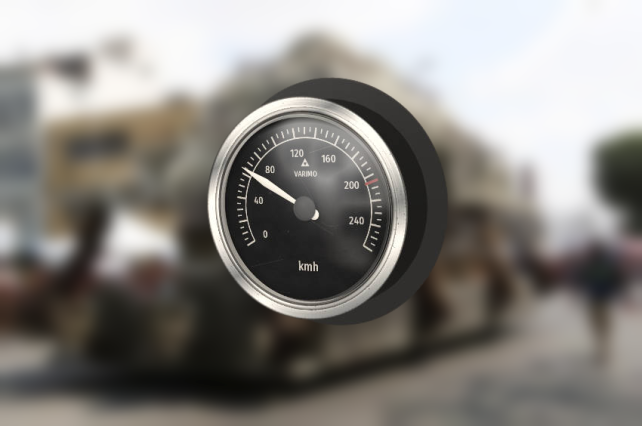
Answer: 65 (km/h)
